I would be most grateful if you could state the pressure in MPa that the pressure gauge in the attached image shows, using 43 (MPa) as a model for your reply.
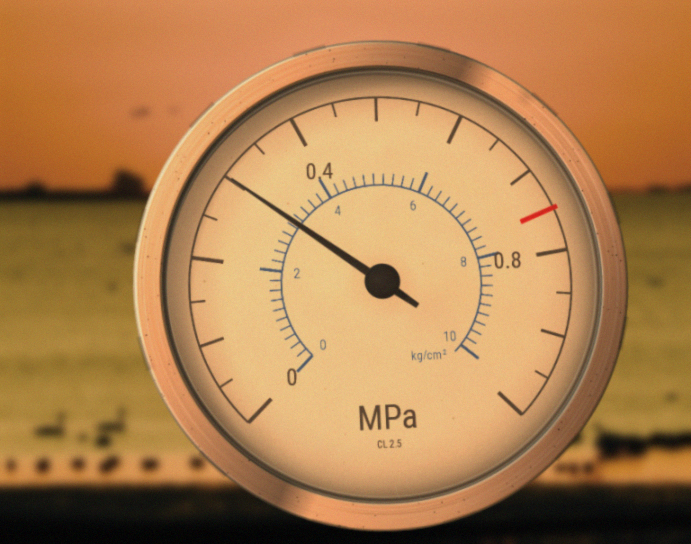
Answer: 0.3 (MPa)
